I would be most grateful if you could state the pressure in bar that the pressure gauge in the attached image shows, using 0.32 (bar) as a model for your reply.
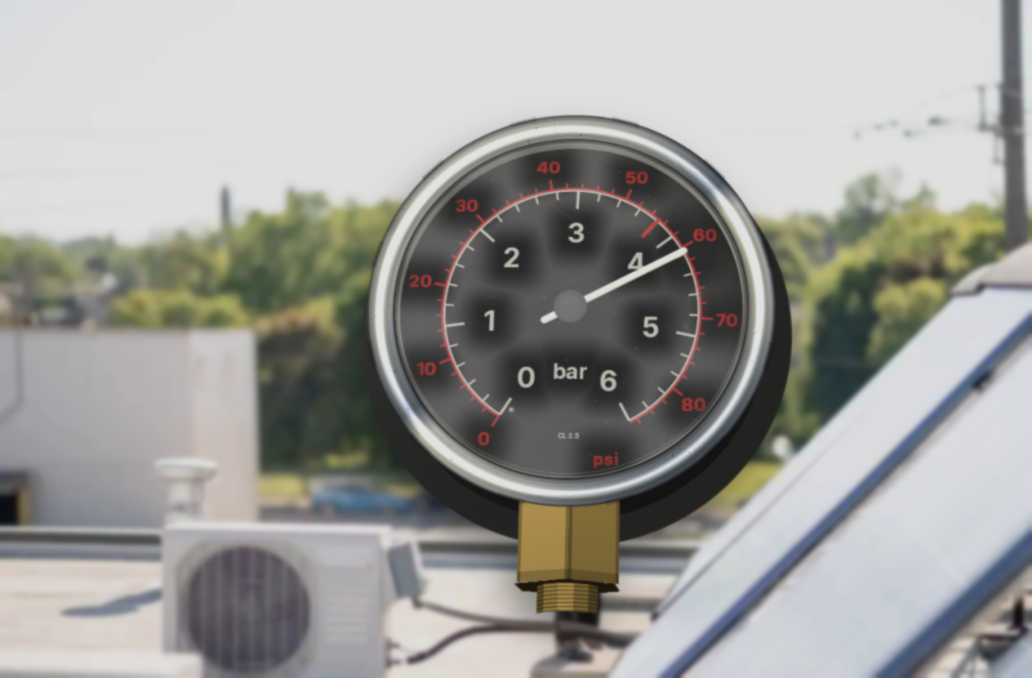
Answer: 4.2 (bar)
